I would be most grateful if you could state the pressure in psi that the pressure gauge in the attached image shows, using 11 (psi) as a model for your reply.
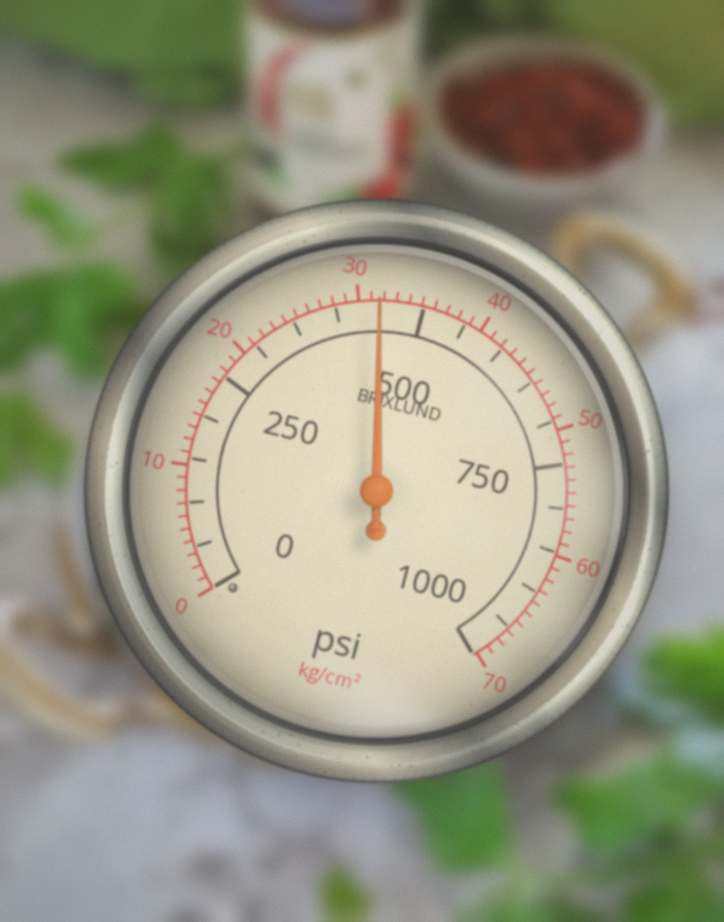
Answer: 450 (psi)
